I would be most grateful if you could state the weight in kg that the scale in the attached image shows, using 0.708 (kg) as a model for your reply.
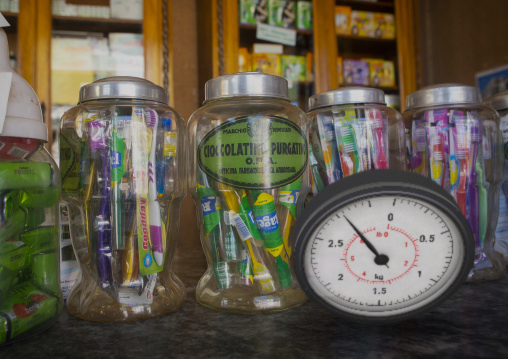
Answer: 2.8 (kg)
